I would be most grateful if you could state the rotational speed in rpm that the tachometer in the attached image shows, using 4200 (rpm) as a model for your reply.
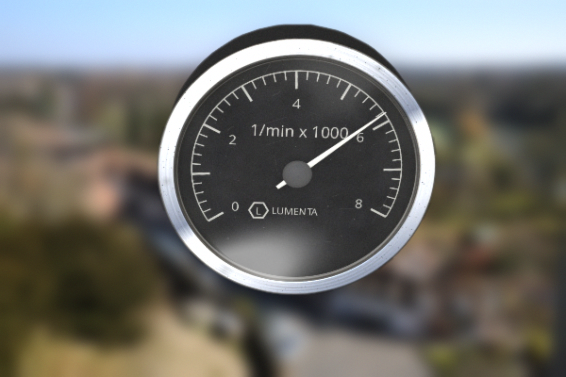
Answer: 5800 (rpm)
